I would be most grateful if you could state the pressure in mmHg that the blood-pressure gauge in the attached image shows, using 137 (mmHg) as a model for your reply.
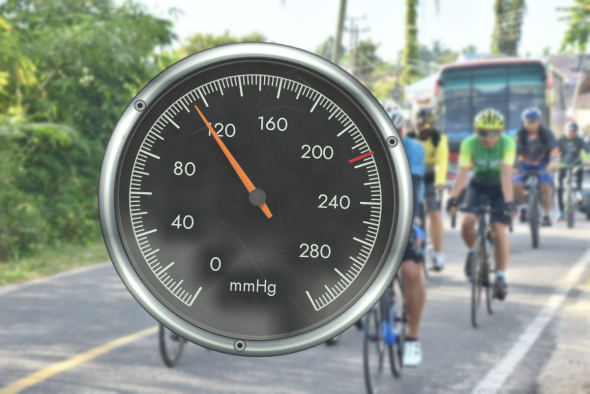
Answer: 114 (mmHg)
